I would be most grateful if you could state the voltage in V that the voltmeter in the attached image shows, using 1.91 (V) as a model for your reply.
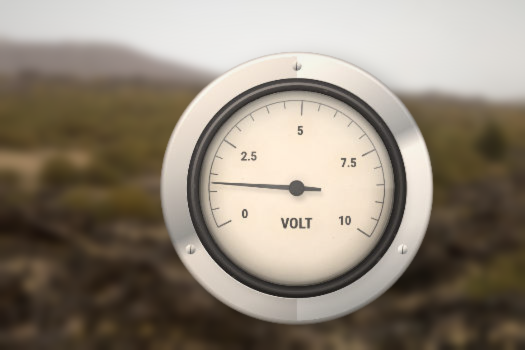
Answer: 1.25 (V)
